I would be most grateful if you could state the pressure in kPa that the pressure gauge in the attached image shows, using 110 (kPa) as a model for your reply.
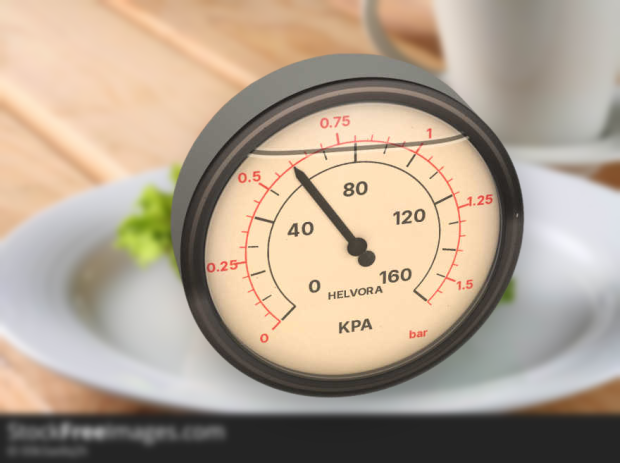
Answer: 60 (kPa)
